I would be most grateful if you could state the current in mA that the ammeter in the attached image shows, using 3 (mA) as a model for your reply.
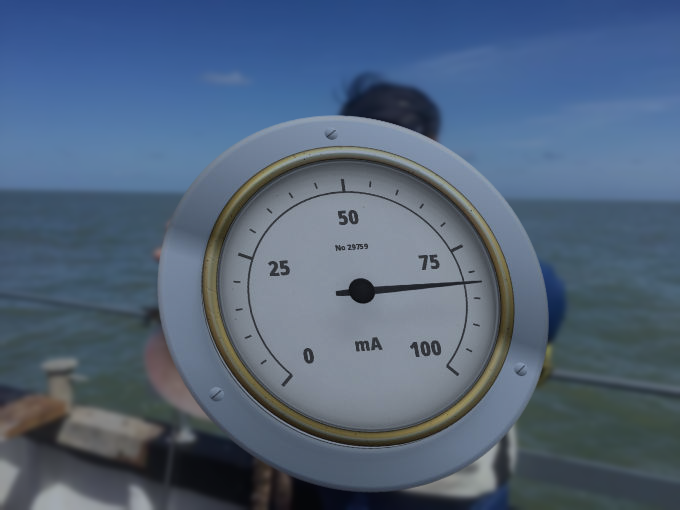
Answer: 82.5 (mA)
